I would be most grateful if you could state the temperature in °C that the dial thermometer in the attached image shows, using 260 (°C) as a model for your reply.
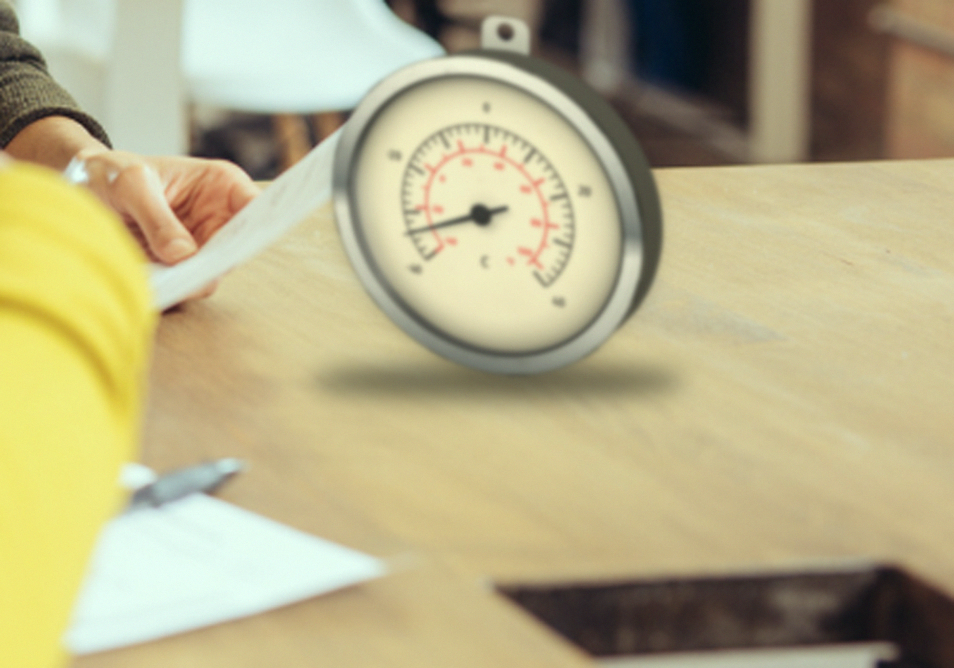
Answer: -34 (°C)
